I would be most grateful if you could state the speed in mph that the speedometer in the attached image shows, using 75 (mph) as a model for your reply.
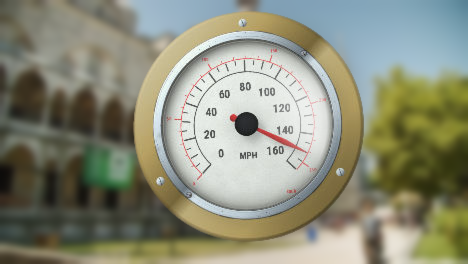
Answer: 150 (mph)
